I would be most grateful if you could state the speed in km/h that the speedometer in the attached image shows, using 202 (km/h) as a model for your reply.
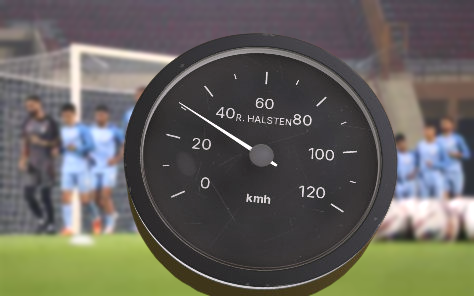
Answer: 30 (km/h)
